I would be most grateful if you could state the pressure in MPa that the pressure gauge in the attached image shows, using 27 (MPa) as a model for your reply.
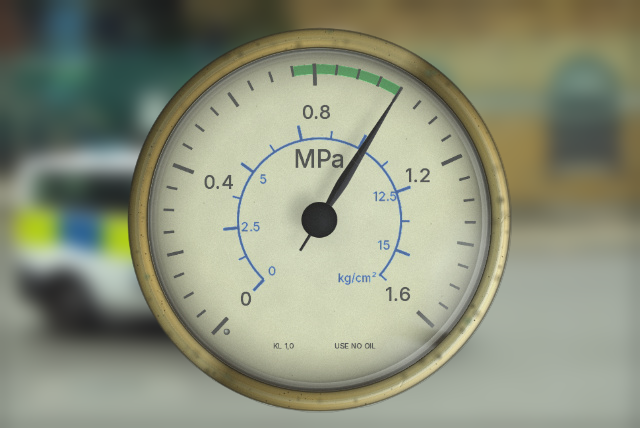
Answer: 1 (MPa)
